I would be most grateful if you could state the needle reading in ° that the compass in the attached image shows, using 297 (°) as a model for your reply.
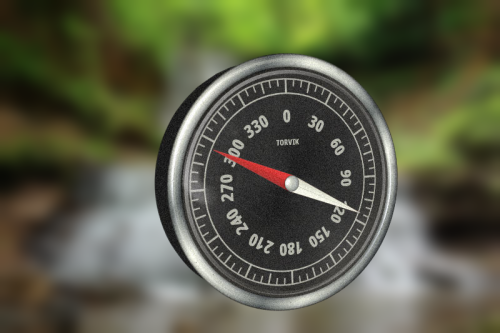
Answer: 295 (°)
